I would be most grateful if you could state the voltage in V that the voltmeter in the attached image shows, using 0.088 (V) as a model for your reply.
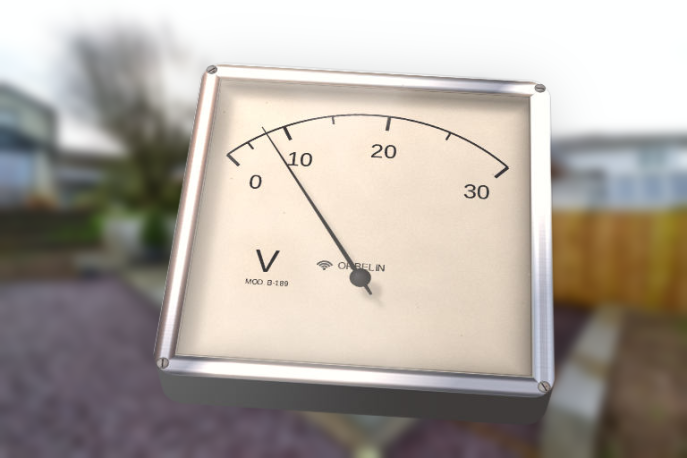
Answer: 7.5 (V)
